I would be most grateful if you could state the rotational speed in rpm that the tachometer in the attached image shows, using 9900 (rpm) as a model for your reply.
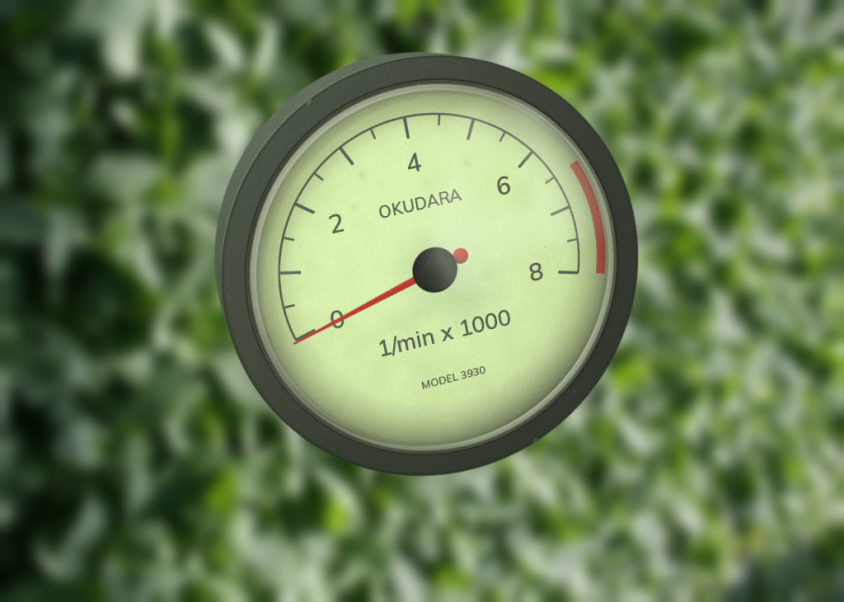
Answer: 0 (rpm)
